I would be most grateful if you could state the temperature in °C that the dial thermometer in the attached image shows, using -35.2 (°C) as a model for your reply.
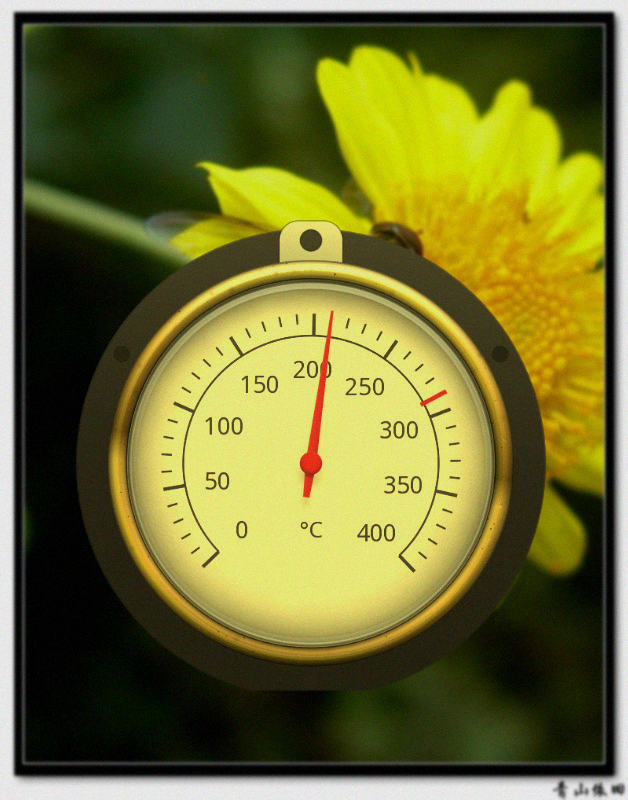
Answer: 210 (°C)
